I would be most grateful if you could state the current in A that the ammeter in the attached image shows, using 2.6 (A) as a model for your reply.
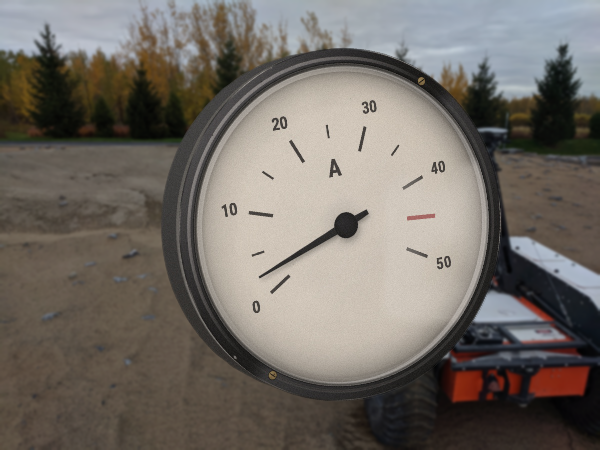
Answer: 2.5 (A)
